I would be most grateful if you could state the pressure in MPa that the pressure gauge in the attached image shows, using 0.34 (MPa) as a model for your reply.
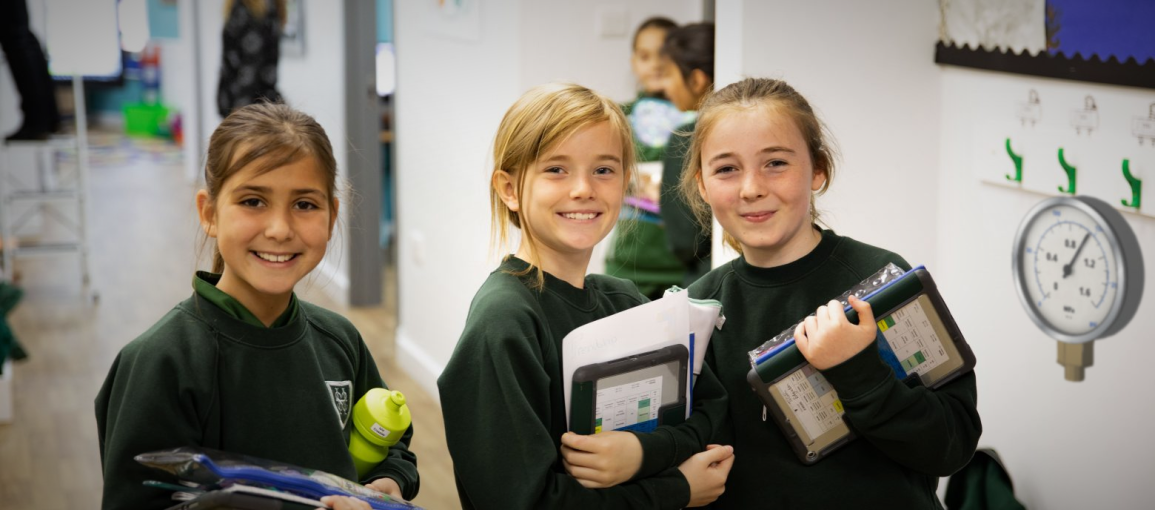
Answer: 1 (MPa)
